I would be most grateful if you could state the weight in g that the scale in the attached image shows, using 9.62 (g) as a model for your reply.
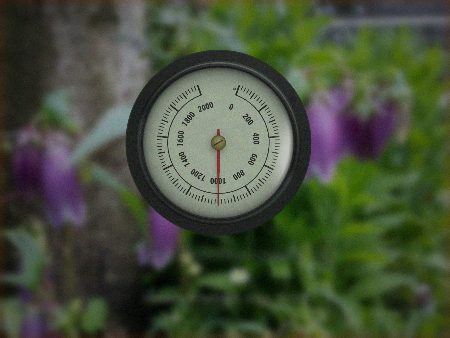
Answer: 1000 (g)
